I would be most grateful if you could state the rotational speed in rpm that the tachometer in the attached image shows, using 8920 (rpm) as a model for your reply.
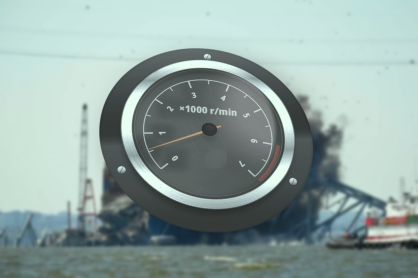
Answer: 500 (rpm)
